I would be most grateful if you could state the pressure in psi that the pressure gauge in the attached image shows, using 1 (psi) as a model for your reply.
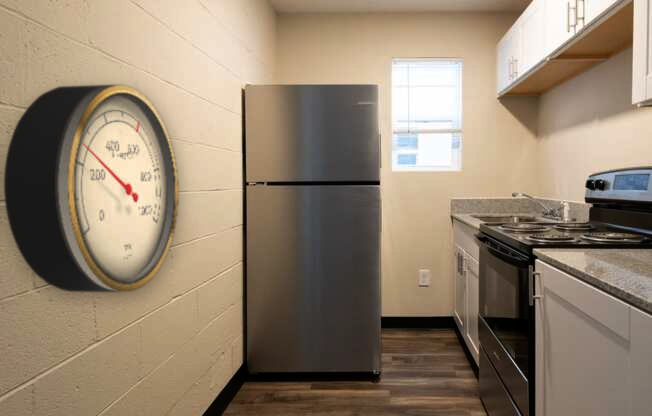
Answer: 250 (psi)
